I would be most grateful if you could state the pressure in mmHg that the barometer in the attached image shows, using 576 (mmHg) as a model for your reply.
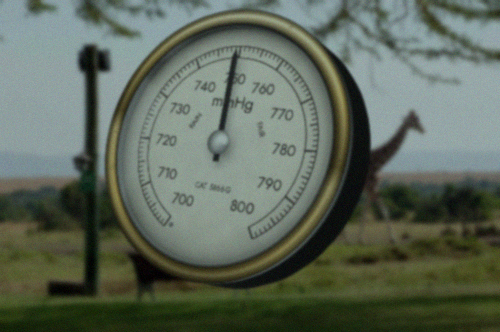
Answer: 750 (mmHg)
